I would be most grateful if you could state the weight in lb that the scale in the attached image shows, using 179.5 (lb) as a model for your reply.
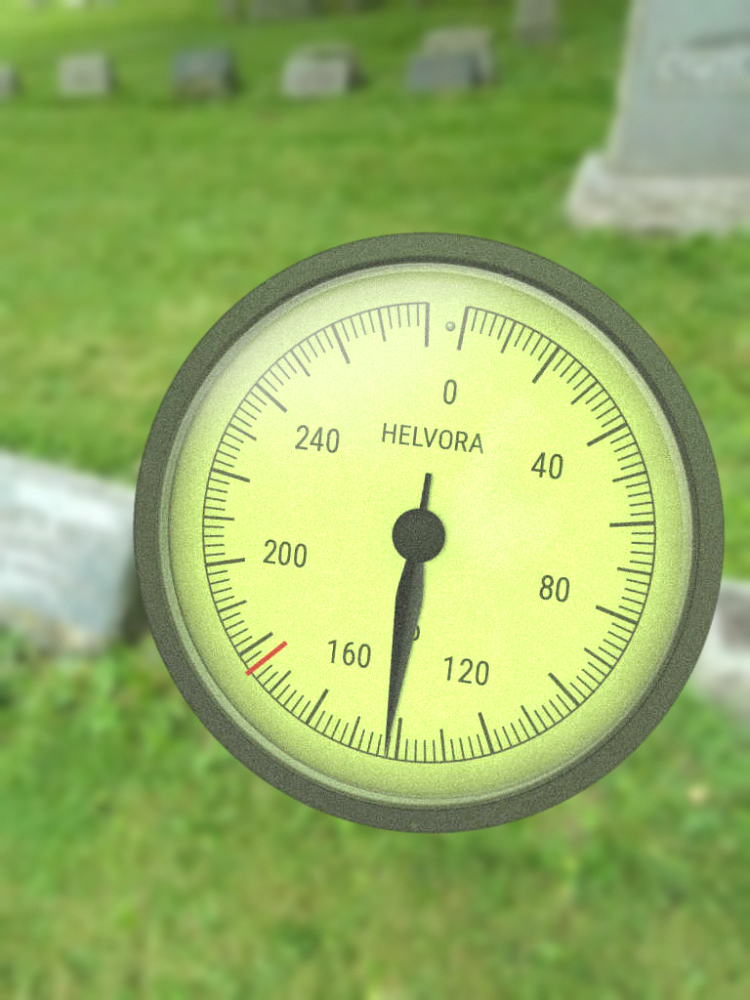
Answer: 142 (lb)
